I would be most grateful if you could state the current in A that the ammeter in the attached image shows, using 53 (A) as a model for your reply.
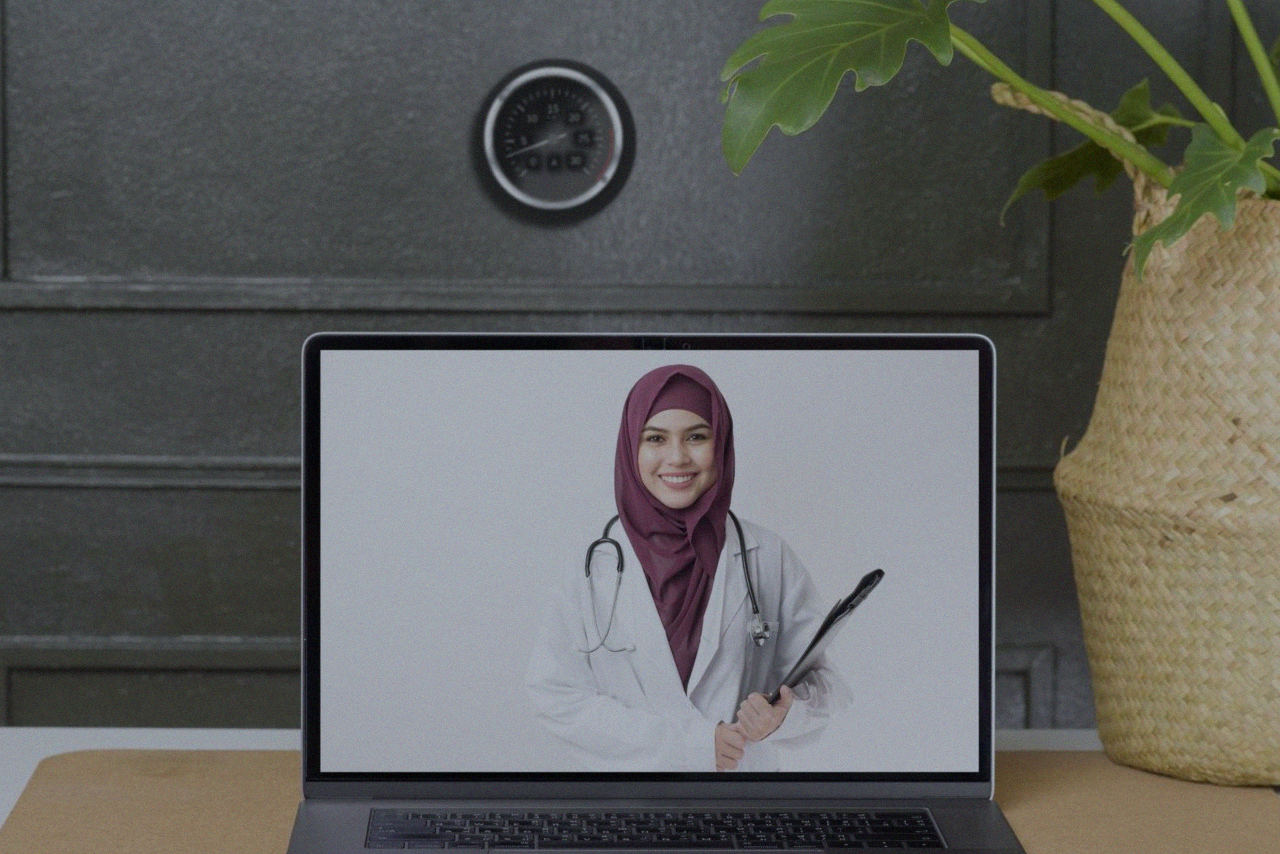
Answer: 3 (A)
